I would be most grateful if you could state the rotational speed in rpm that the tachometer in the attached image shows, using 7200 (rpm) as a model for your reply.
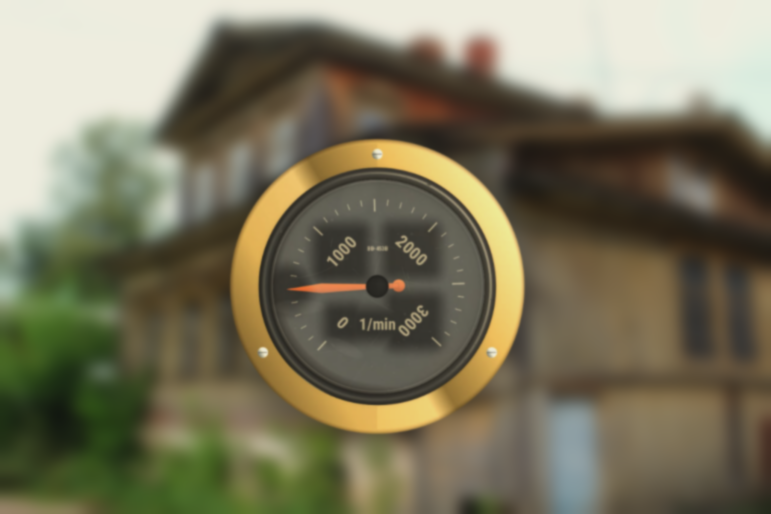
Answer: 500 (rpm)
